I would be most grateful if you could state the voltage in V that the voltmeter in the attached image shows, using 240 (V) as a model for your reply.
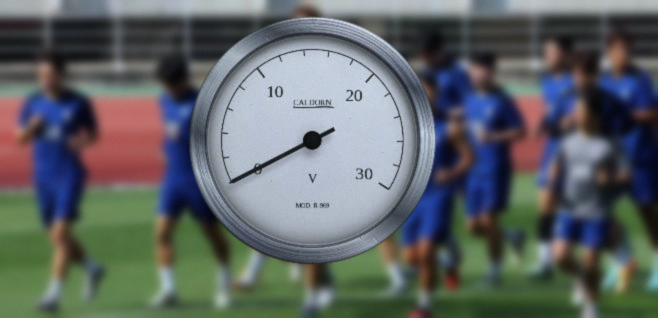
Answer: 0 (V)
